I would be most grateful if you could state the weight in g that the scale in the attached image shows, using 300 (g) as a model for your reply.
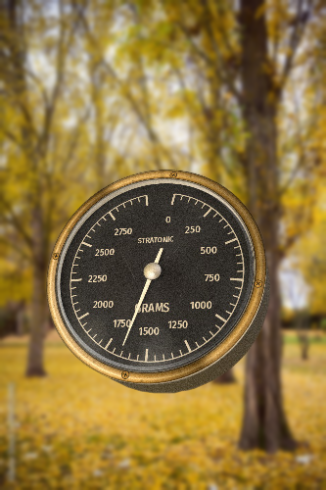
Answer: 1650 (g)
